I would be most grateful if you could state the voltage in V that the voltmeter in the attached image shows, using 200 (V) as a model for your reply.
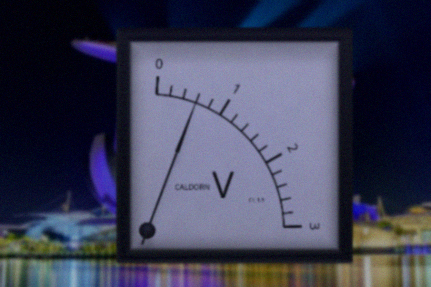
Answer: 0.6 (V)
